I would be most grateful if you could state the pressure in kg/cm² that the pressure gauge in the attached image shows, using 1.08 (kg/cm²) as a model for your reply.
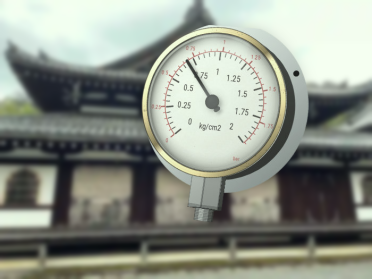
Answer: 0.7 (kg/cm²)
